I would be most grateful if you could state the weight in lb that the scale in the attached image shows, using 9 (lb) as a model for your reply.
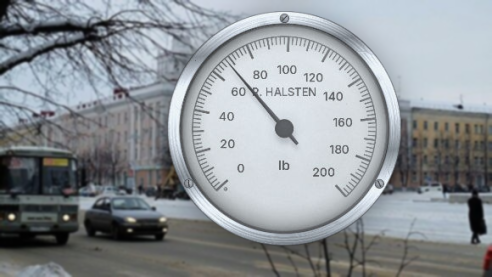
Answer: 68 (lb)
